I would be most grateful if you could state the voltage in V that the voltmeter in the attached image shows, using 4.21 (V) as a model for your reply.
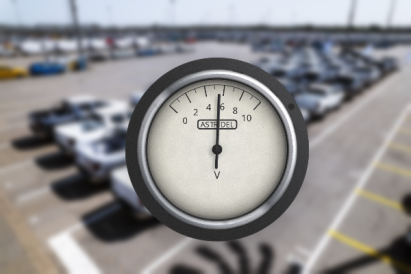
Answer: 5.5 (V)
